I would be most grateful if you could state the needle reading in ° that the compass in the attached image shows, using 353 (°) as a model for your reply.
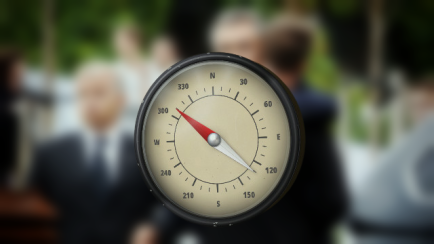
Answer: 310 (°)
